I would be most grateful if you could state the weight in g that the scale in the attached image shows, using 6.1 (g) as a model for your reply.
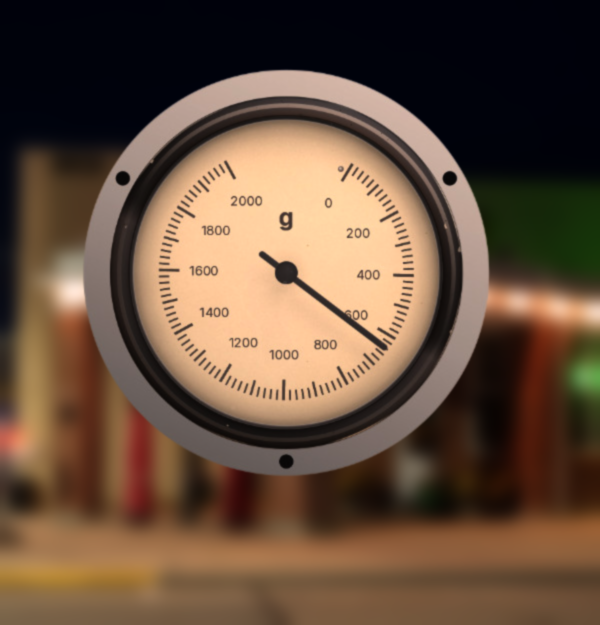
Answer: 640 (g)
